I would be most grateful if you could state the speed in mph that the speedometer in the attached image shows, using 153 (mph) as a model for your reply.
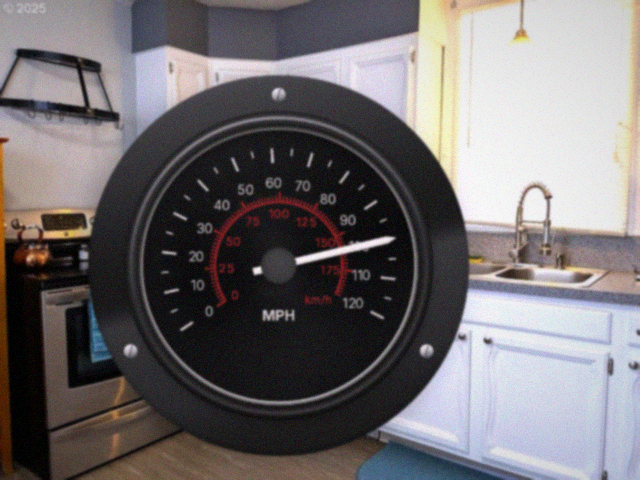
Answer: 100 (mph)
